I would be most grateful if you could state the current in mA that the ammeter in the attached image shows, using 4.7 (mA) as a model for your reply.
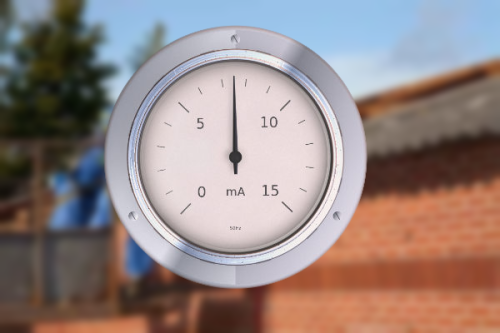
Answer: 7.5 (mA)
